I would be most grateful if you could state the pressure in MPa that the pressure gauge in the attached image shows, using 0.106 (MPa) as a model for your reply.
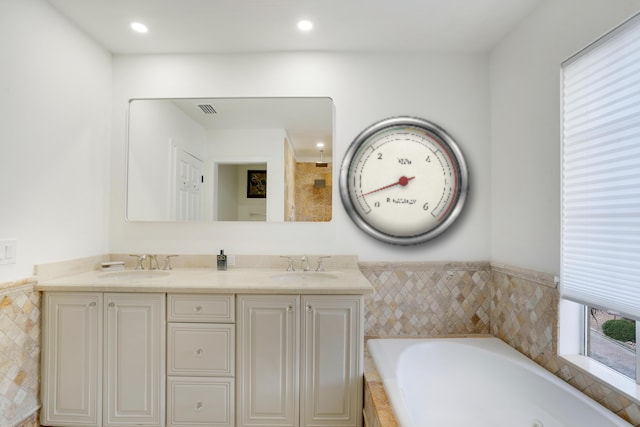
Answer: 0.5 (MPa)
